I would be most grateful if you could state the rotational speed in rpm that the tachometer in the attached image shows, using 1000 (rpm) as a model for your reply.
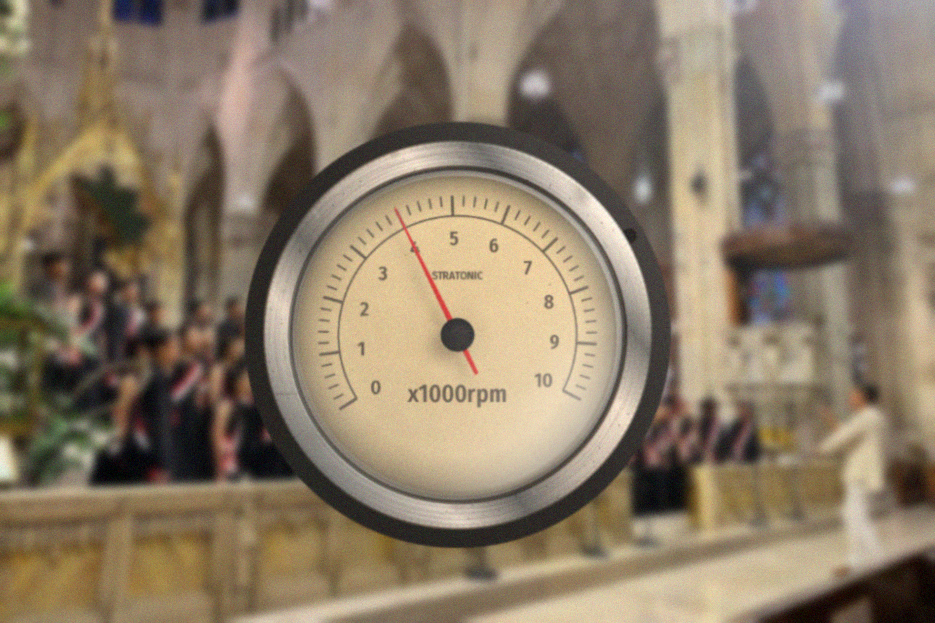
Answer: 4000 (rpm)
